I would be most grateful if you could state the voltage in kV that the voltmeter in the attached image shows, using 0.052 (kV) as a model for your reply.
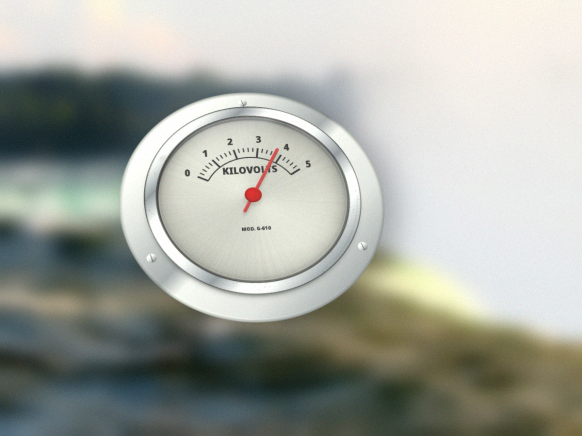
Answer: 3.8 (kV)
